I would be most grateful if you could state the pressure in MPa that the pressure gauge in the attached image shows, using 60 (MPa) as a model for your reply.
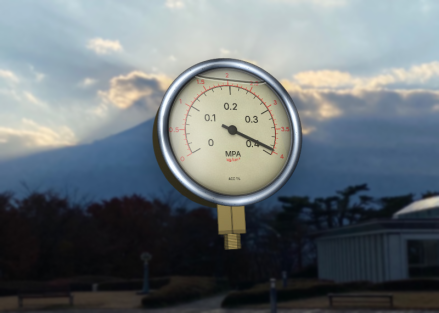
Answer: 0.39 (MPa)
